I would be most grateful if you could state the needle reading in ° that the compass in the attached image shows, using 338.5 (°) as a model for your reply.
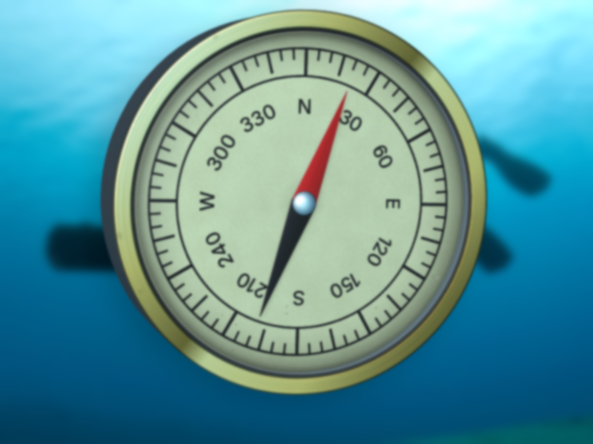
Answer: 20 (°)
